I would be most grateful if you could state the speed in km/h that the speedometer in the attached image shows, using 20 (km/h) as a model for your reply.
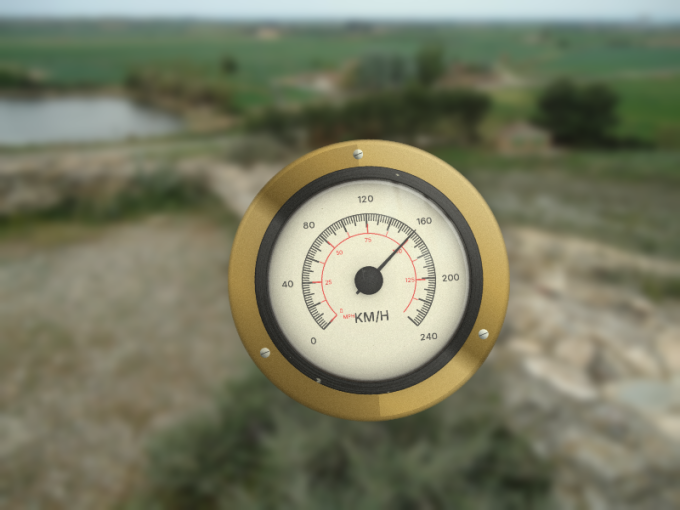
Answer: 160 (km/h)
